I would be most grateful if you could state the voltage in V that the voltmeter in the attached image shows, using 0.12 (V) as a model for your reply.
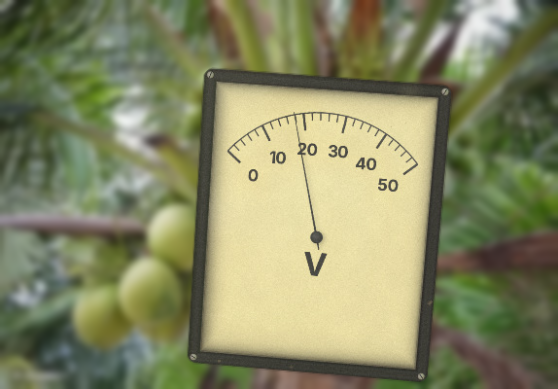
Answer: 18 (V)
